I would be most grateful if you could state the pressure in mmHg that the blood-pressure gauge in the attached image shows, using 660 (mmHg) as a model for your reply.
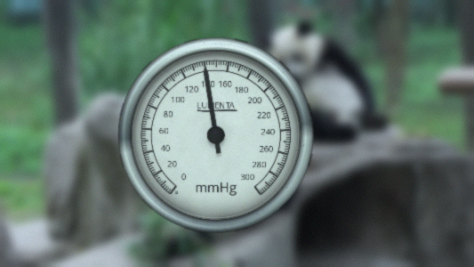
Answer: 140 (mmHg)
